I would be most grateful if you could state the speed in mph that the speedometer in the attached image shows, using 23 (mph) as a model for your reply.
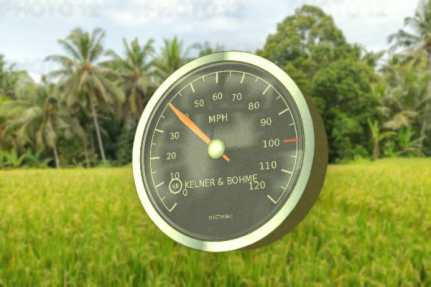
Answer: 40 (mph)
